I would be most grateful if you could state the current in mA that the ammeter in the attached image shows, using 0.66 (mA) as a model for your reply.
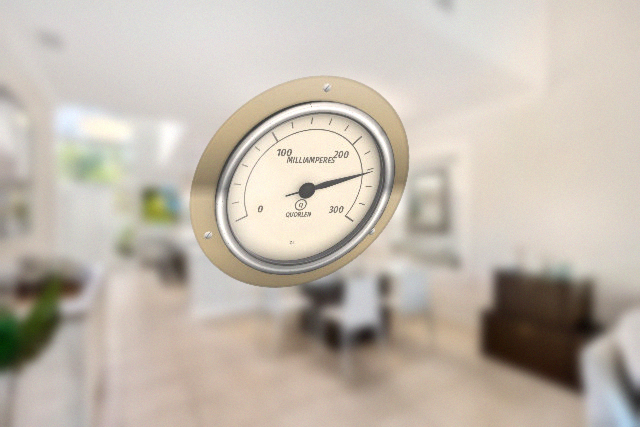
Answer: 240 (mA)
